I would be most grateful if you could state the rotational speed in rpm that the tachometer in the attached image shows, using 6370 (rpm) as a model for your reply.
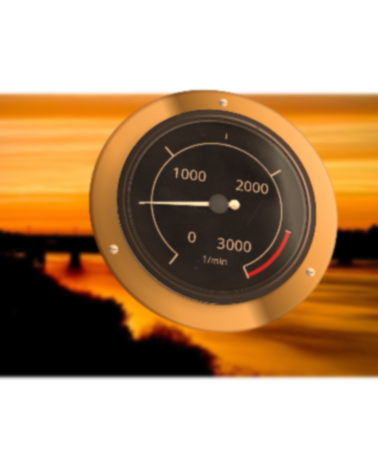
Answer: 500 (rpm)
